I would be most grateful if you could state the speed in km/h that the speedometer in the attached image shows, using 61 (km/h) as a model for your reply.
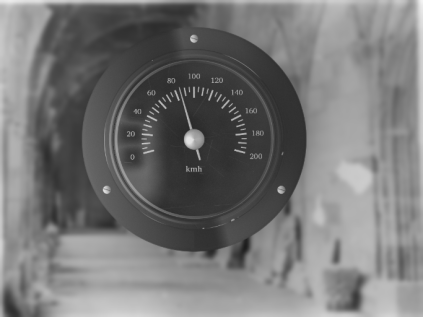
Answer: 85 (km/h)
